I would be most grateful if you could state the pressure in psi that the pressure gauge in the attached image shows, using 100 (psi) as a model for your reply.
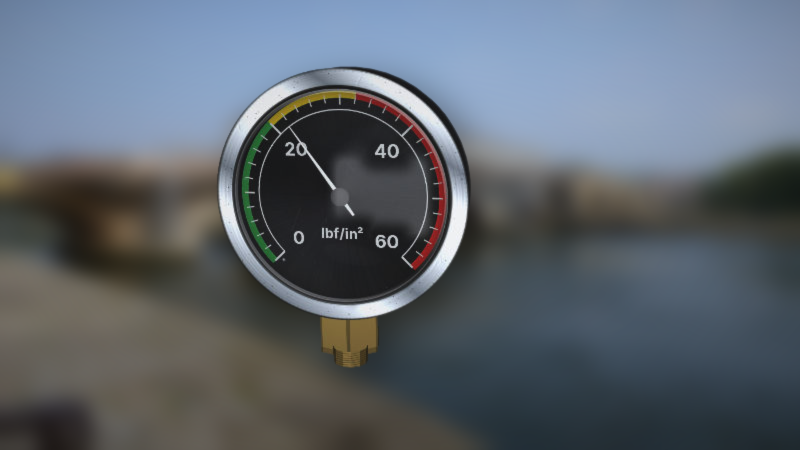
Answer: 22 (psi)
